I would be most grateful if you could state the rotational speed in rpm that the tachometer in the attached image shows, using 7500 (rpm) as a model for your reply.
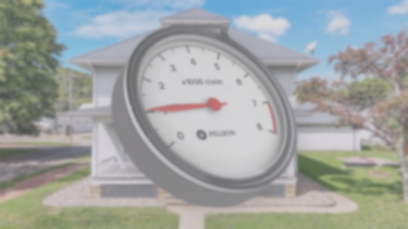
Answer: 1000 (rpm)
